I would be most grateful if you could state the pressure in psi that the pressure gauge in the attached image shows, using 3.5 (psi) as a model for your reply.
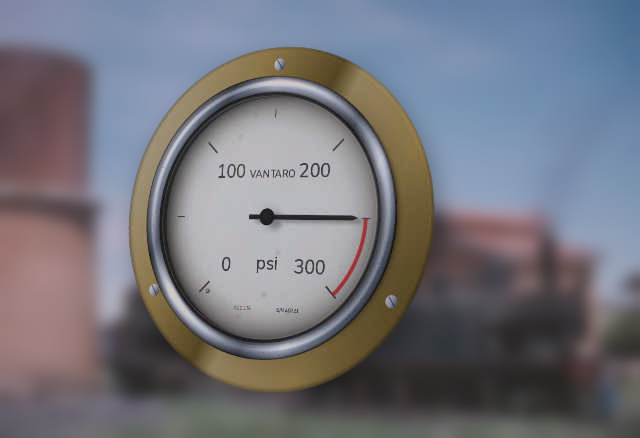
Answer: 250 (psi)
